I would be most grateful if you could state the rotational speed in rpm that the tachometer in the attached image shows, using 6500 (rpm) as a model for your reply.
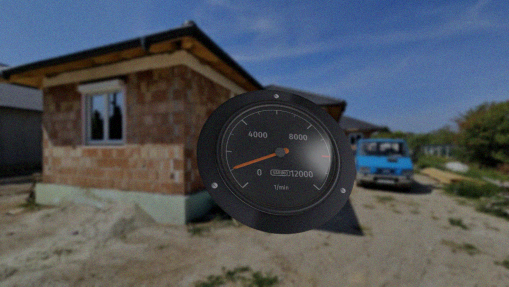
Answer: 1000 (rpm)
